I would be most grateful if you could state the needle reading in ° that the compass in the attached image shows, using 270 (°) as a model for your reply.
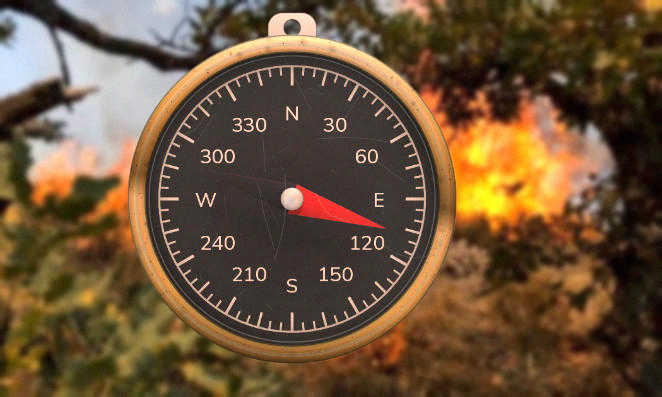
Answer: 107.5 (°)
